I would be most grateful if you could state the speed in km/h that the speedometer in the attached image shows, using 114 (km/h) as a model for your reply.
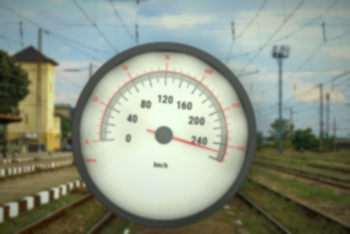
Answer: 250 (km/h)
